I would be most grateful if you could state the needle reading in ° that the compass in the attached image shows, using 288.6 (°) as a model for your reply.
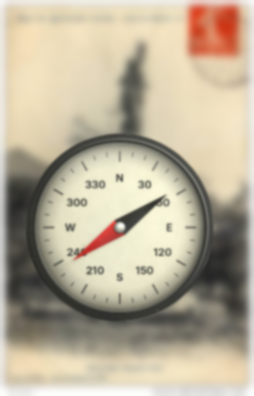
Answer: 235 (°)
